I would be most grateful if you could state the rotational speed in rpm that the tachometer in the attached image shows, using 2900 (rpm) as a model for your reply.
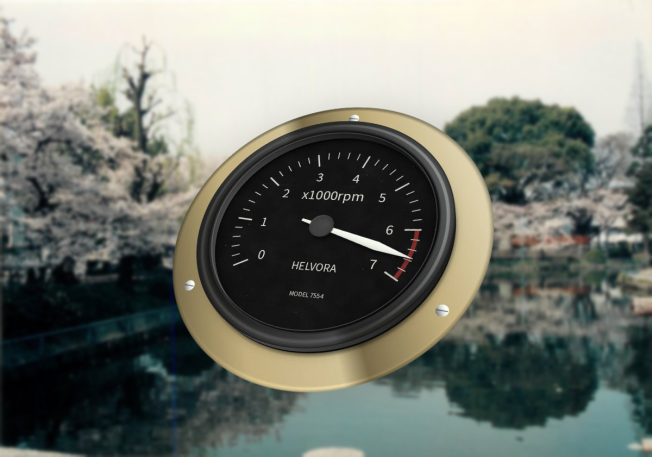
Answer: 6600 (rpm)
